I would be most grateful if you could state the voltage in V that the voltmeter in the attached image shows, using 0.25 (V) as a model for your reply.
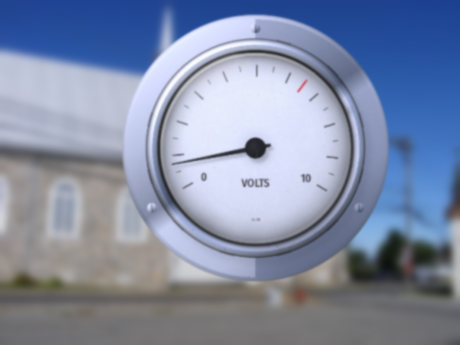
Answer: 0.75 (V)
